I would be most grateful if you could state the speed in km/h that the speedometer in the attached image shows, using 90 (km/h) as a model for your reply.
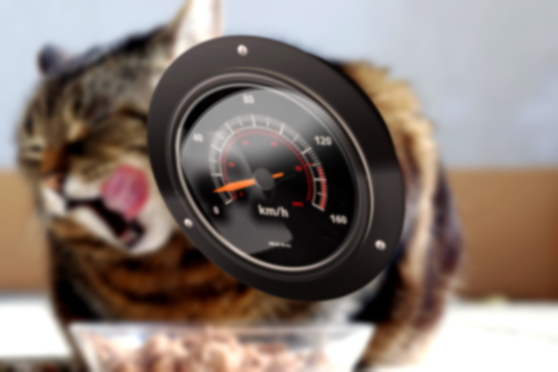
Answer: 10 (km/h)
